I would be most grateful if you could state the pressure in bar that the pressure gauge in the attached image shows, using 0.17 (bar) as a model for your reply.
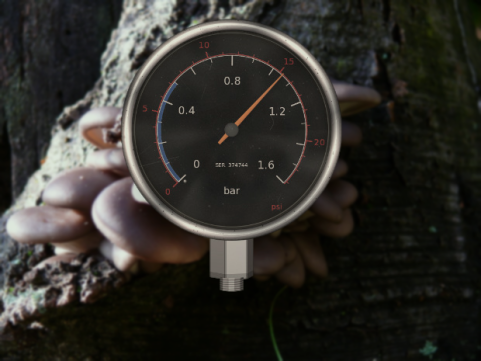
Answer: 1.05 (bar)
